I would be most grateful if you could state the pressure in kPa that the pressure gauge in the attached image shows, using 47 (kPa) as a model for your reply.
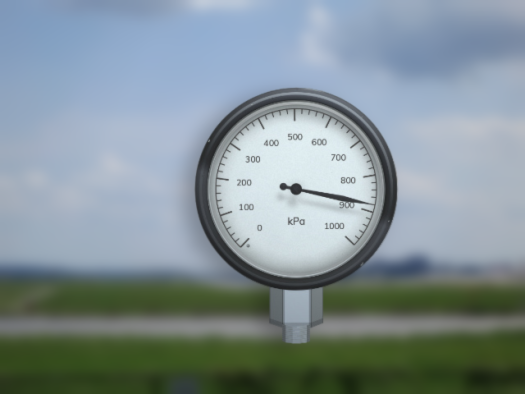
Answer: 880 (kPa)
